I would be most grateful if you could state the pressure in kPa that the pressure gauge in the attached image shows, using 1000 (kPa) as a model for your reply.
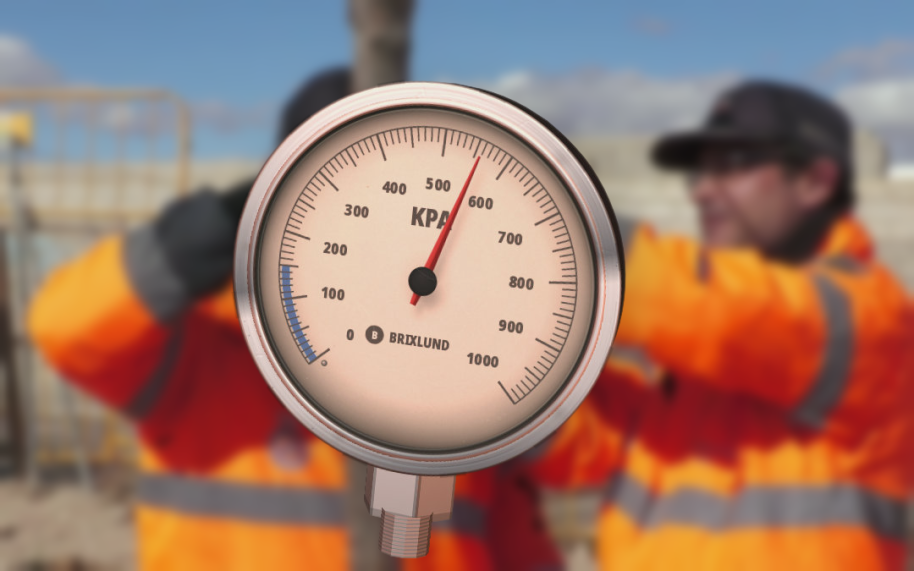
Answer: 560 (kPa)
